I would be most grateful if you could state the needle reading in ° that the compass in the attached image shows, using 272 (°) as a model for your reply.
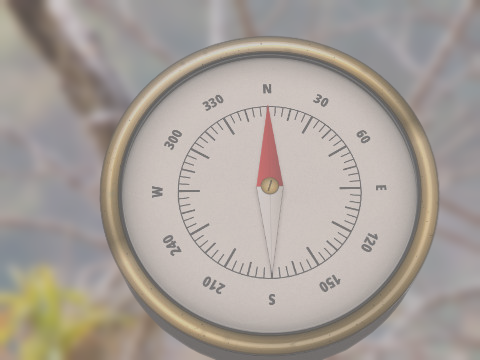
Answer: 0 (°)
